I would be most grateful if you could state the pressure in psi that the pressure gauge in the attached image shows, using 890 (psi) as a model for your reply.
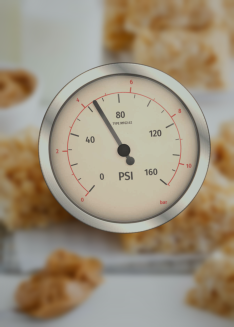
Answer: 65 (psi)
